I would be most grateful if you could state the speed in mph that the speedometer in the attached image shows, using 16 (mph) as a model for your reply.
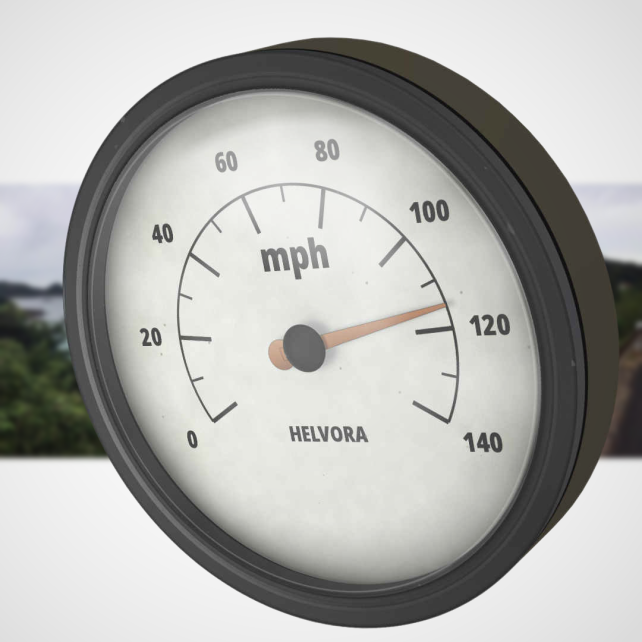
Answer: 115 (mph)
